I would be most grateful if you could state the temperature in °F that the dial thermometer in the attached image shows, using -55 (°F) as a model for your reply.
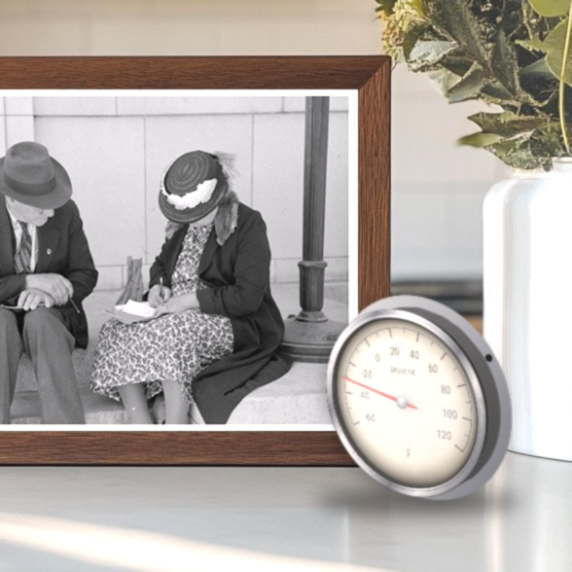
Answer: -30 (°F)
